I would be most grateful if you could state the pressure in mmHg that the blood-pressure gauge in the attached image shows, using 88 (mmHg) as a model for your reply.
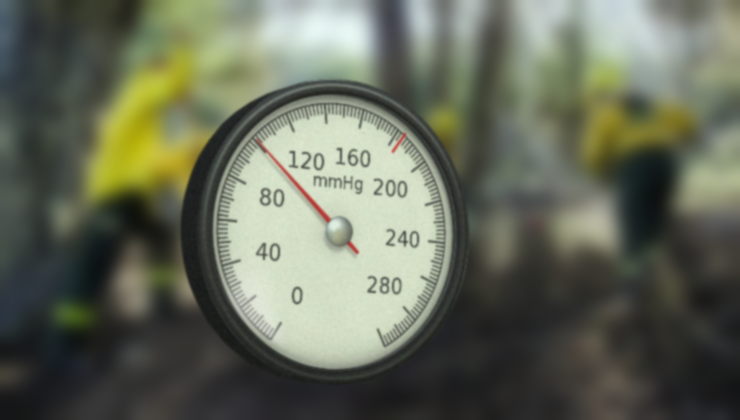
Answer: 100 (mmHg)
